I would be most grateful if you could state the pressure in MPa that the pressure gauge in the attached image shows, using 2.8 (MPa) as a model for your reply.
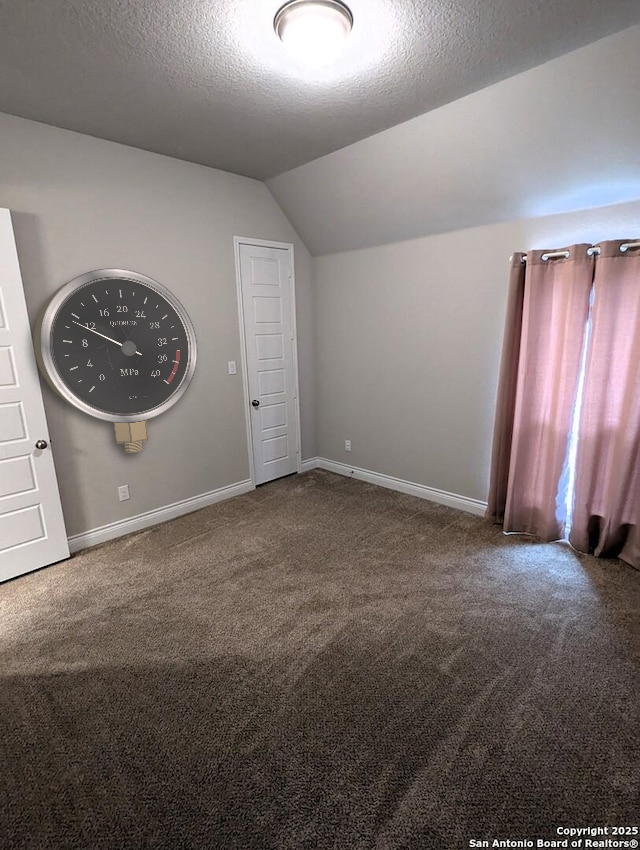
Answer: 11 (MPa)
